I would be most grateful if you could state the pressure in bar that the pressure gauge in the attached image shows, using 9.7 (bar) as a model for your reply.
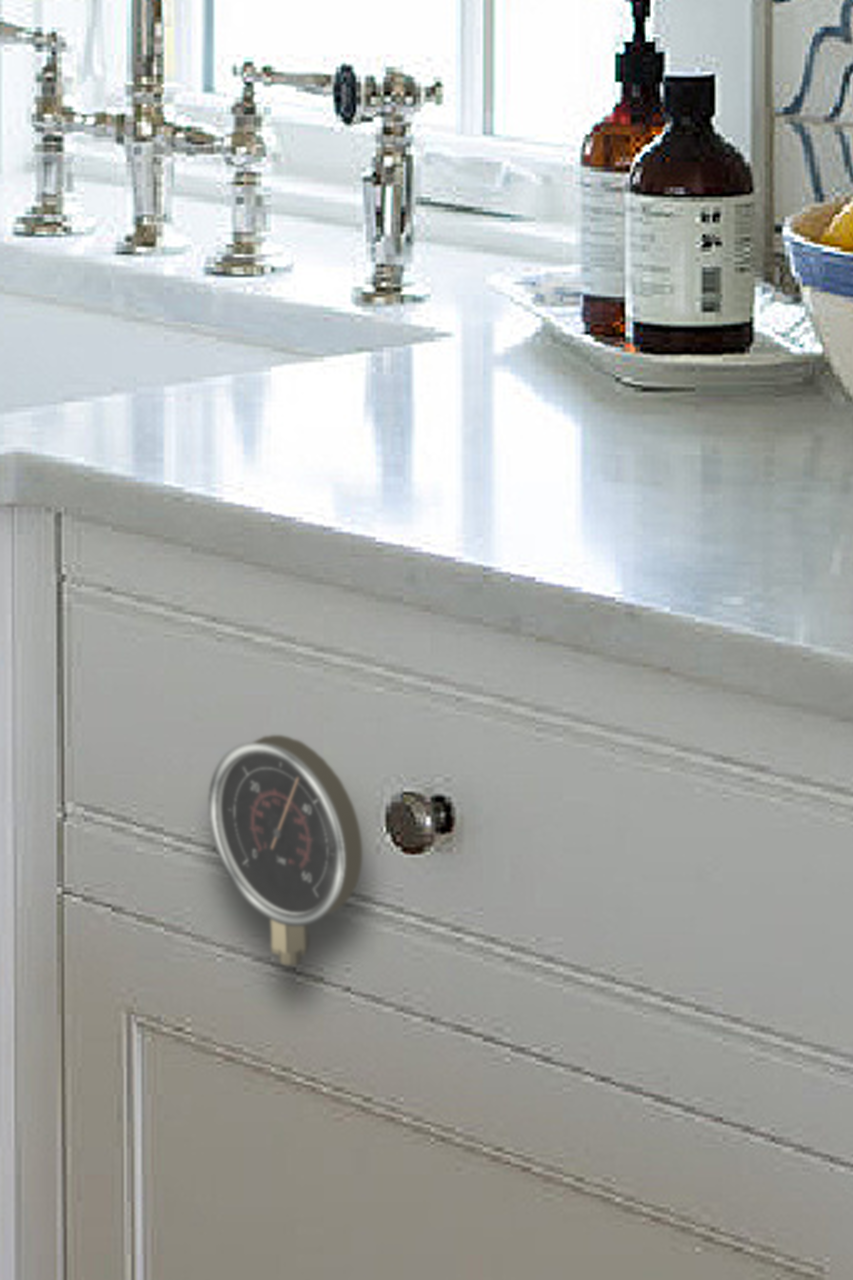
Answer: 35 (bar)
